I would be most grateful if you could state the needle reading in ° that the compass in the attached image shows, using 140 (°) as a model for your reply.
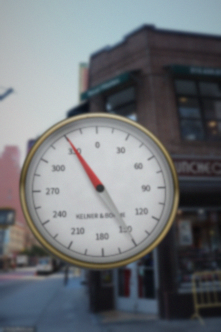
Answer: 330 (°)
